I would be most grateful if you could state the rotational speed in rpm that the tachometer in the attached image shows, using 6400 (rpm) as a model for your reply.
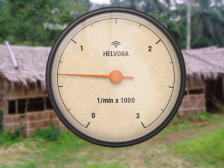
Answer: 625 (rpm)
